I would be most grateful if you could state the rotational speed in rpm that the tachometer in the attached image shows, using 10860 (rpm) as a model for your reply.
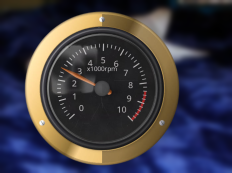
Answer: 2600 (rpm)
